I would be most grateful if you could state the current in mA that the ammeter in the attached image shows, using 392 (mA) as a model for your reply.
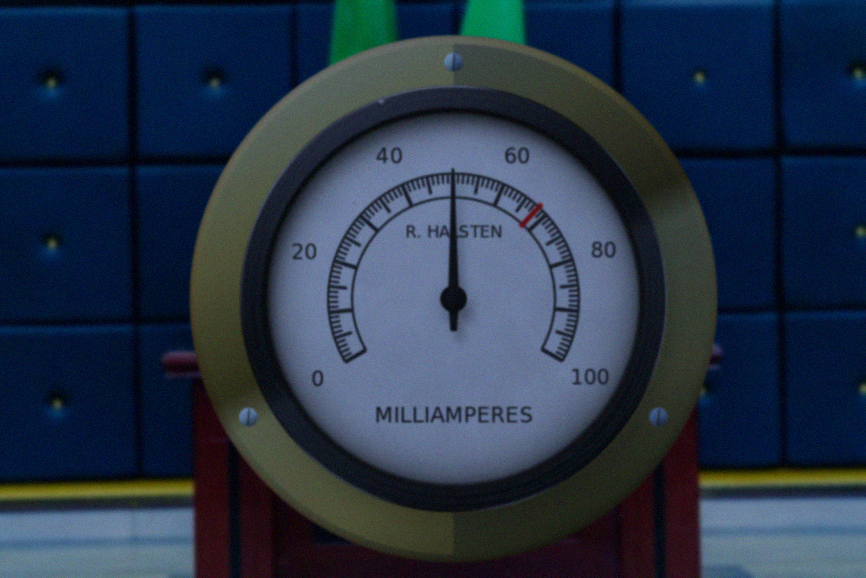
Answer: 50 (mA)
